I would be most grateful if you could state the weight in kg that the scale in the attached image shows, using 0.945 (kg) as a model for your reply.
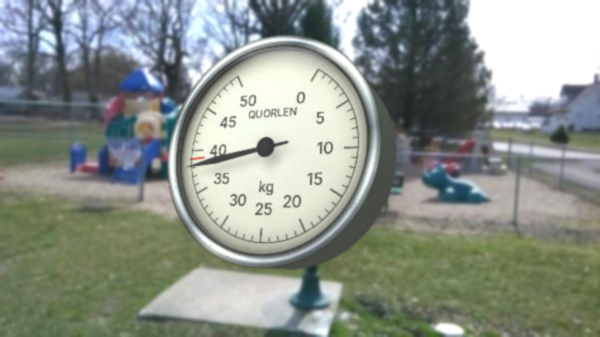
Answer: 38 (kg)
